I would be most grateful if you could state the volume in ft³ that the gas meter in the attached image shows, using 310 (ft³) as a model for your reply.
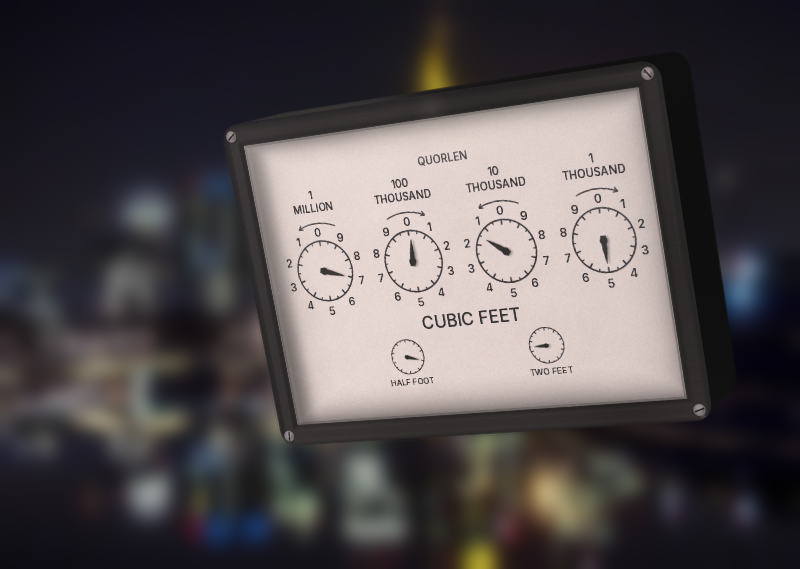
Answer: 701500 (ft³)
